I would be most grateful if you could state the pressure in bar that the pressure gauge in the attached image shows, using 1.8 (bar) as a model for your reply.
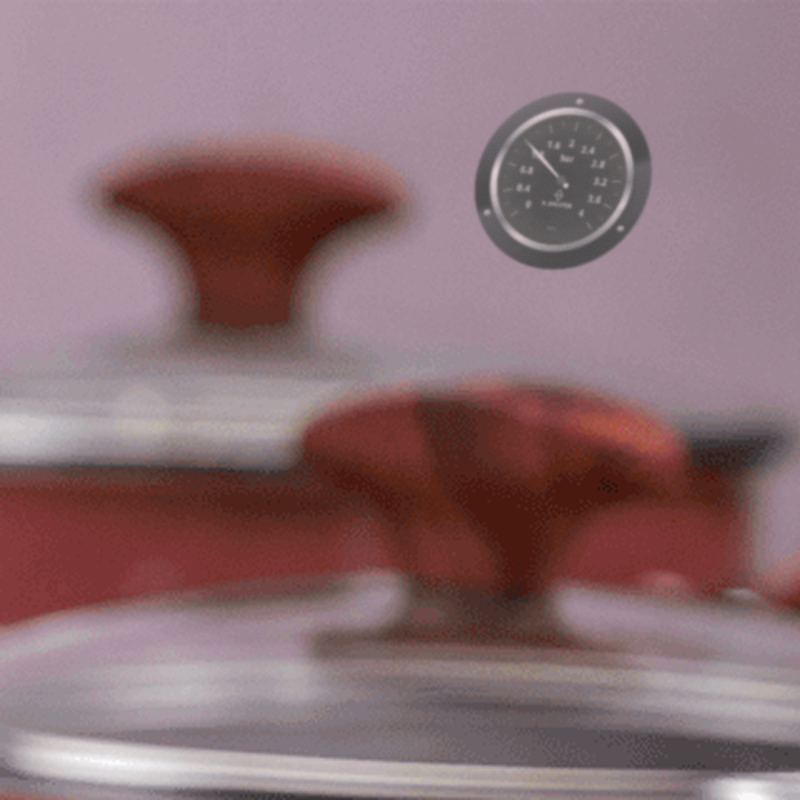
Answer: 1.2 (bar)
